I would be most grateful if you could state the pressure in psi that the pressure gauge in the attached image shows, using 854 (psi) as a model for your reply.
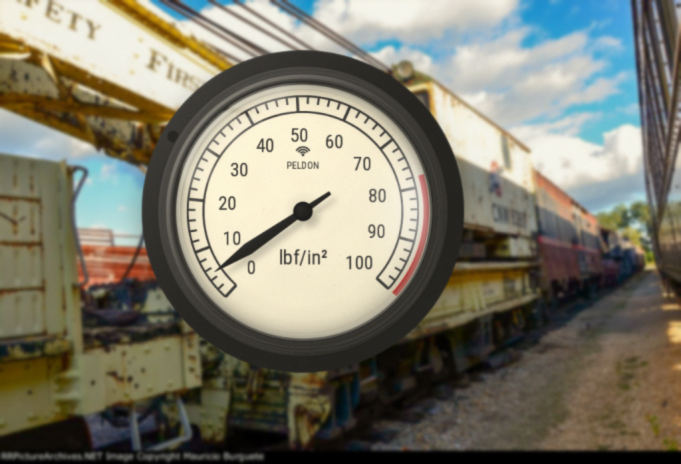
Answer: 5 (psi)
